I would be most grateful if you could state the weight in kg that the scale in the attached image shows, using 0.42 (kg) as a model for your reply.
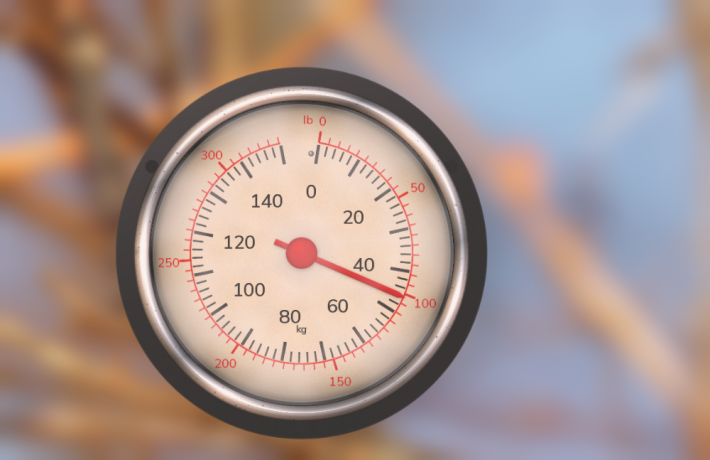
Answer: 46 (kg)
